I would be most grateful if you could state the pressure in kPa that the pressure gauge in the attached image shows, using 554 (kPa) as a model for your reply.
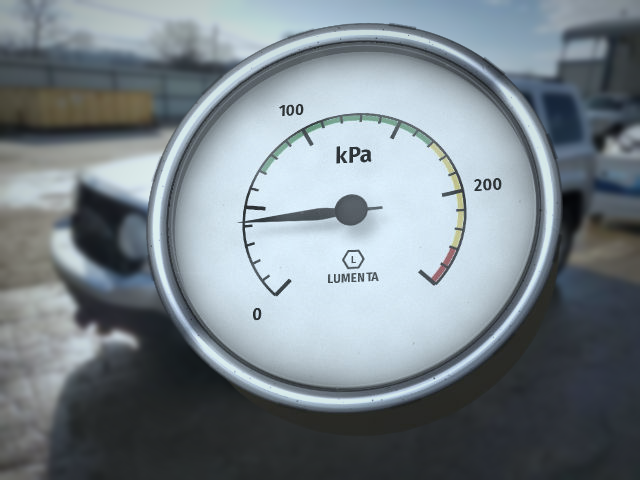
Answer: 40 (kPa)
